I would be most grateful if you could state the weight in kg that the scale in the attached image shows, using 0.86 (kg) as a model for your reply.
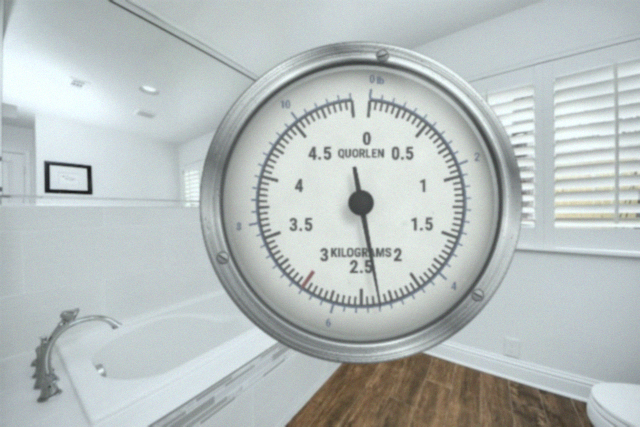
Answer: 2.35 (kg)
